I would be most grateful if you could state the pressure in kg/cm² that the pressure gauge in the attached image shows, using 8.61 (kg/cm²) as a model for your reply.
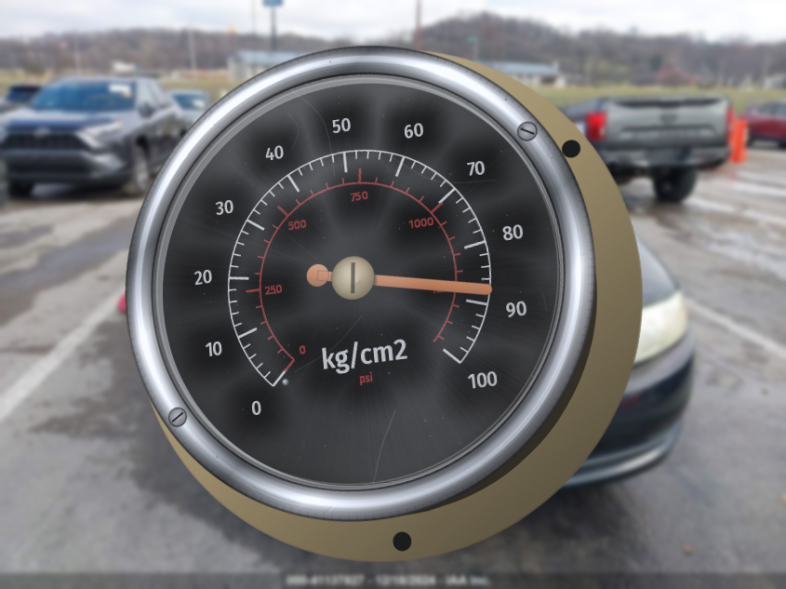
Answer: 88 (kg/cm²)
